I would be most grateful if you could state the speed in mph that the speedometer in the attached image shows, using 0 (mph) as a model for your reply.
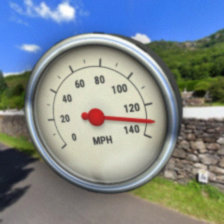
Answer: 130 (mph)
